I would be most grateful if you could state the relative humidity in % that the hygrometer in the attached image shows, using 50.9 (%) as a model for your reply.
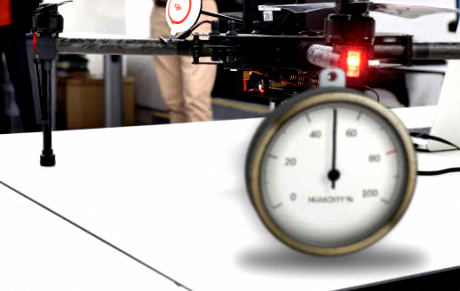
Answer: 50 (%)
